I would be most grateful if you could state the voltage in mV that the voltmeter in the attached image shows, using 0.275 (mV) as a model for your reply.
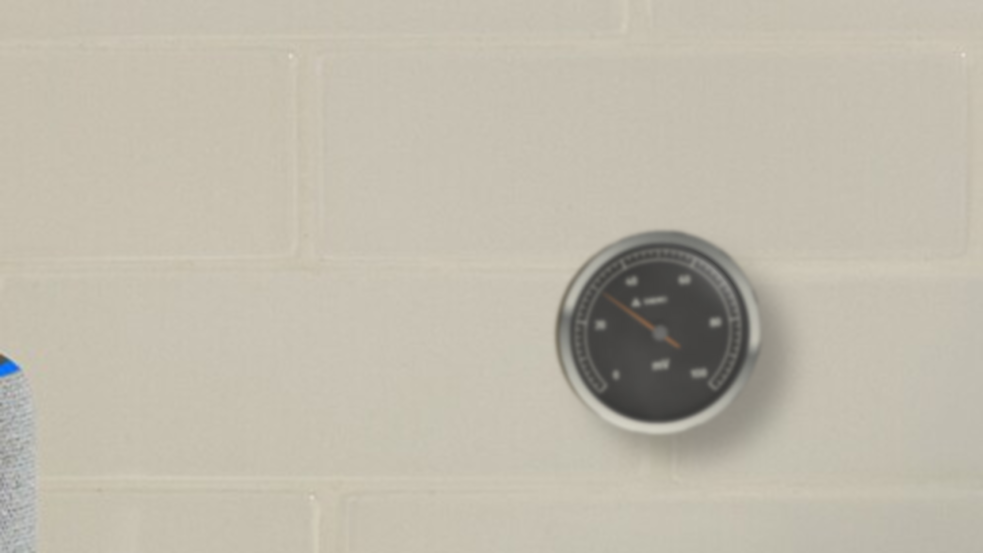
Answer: 30 (mV)
